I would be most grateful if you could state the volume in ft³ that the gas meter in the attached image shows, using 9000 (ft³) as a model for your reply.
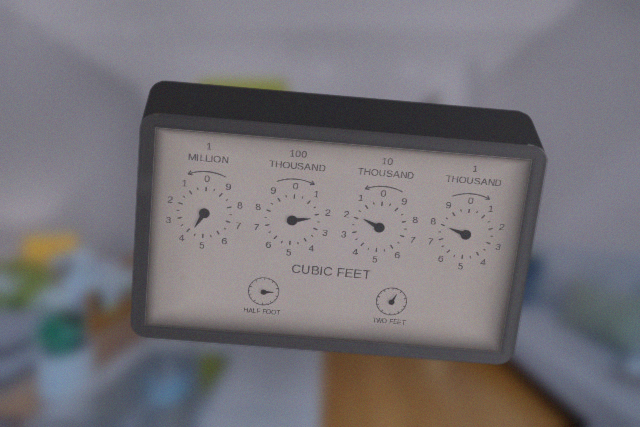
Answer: 421800 (ft³)
